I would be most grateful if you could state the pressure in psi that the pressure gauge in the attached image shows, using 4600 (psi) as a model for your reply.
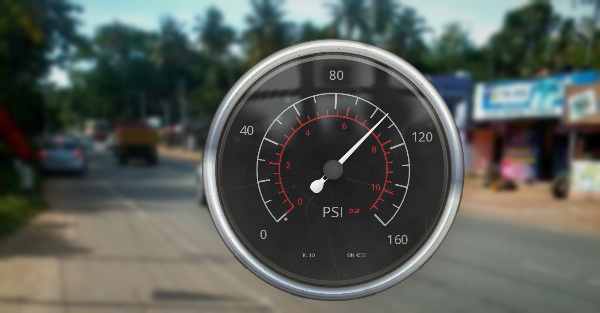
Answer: 105 (psi)
